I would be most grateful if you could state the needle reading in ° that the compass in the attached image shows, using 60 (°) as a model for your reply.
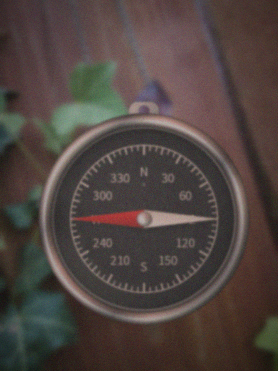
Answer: 270 (°)
